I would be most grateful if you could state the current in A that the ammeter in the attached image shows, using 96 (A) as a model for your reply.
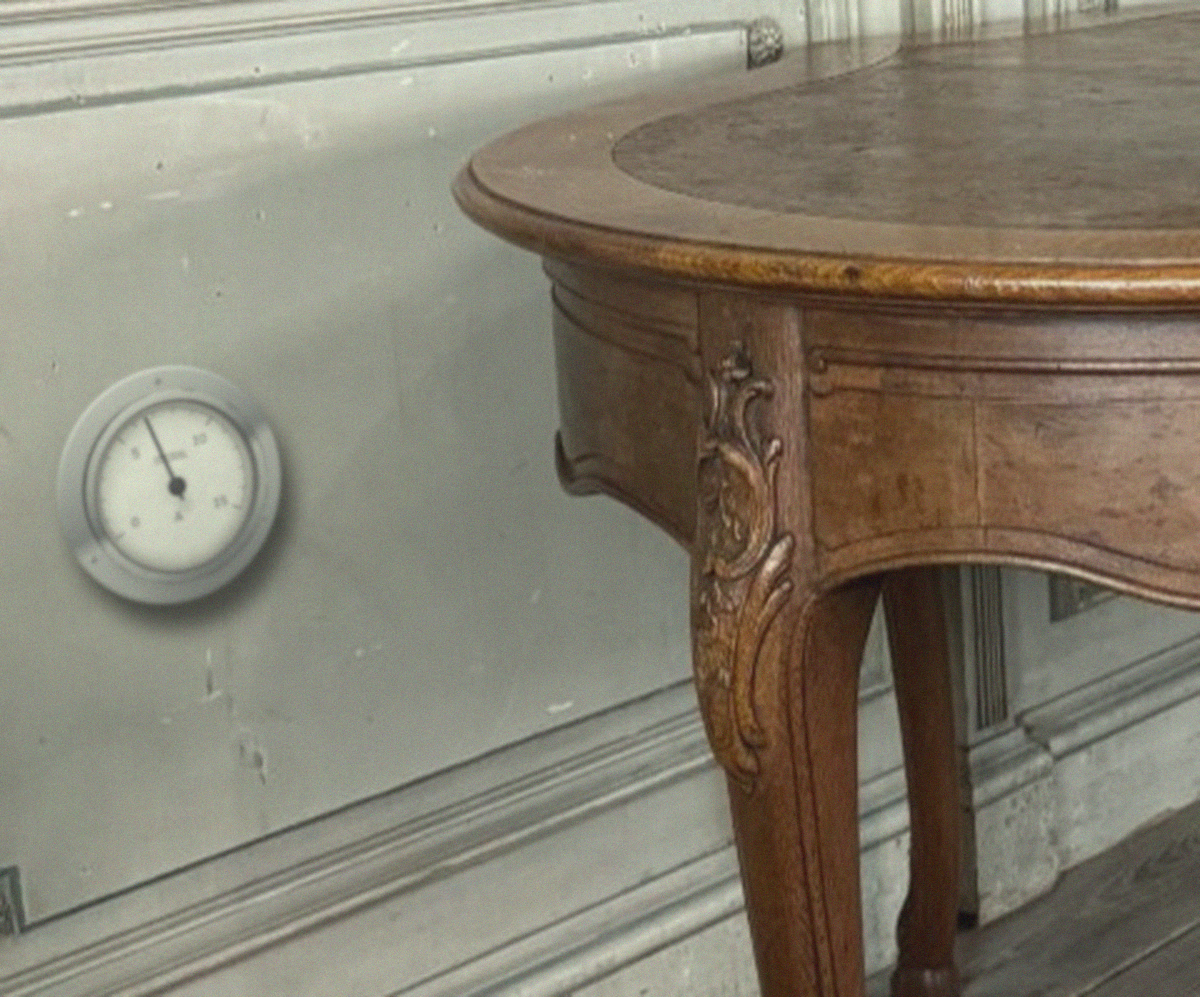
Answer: 6.5 (A)
